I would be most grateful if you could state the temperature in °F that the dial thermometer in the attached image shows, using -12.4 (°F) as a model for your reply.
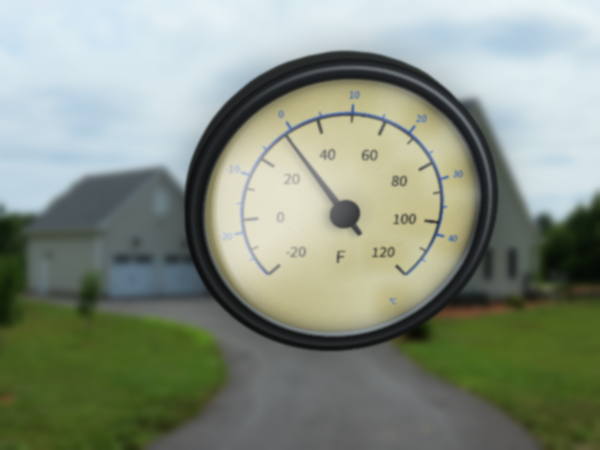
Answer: 30 (°F)
